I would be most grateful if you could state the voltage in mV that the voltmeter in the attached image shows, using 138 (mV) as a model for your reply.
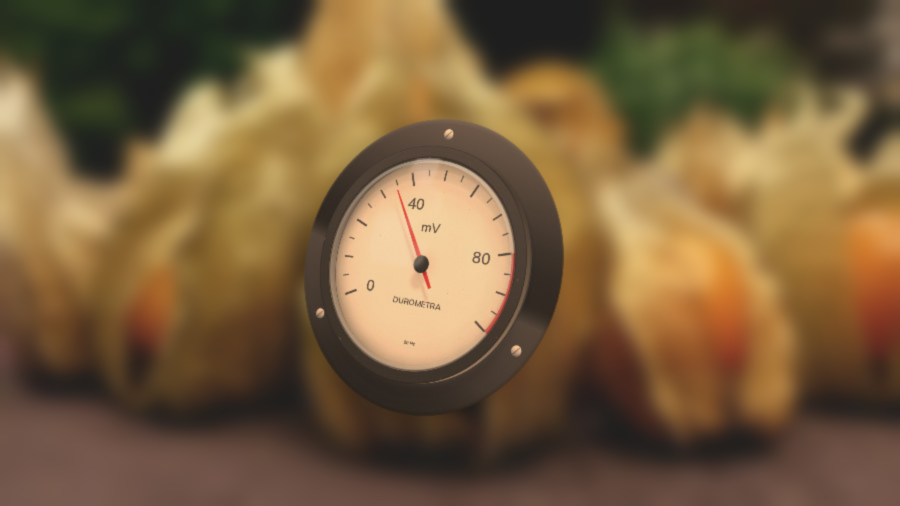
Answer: 35 (mV)
